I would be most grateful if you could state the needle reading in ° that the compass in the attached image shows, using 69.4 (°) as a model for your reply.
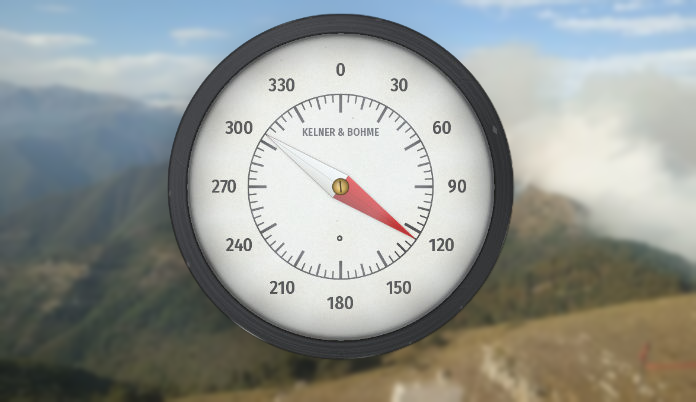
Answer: 125 (°)
